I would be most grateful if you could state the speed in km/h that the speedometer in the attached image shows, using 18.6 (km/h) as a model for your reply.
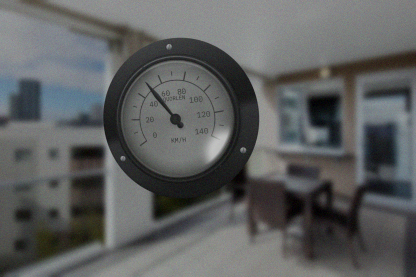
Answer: 50 (km/h)
